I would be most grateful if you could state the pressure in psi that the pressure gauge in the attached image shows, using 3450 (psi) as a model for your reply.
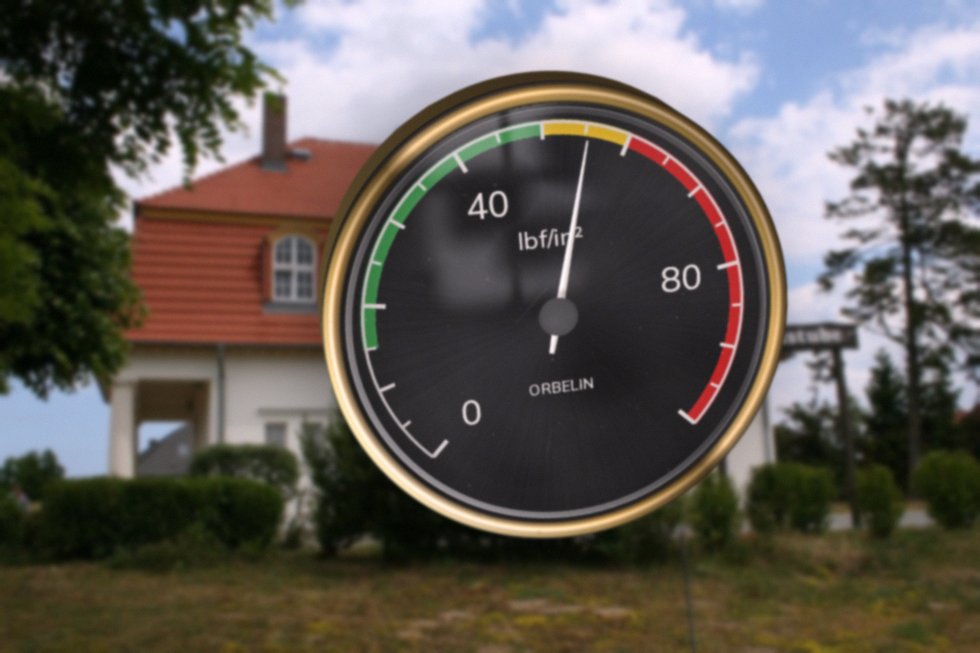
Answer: 55 (psi)
